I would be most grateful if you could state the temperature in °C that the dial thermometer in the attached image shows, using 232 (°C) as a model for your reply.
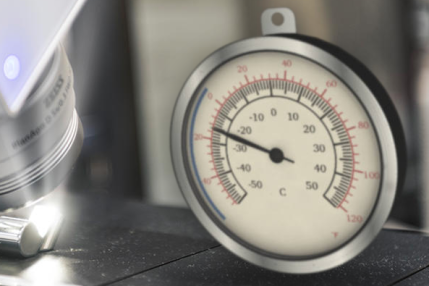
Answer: -25 (°C)
